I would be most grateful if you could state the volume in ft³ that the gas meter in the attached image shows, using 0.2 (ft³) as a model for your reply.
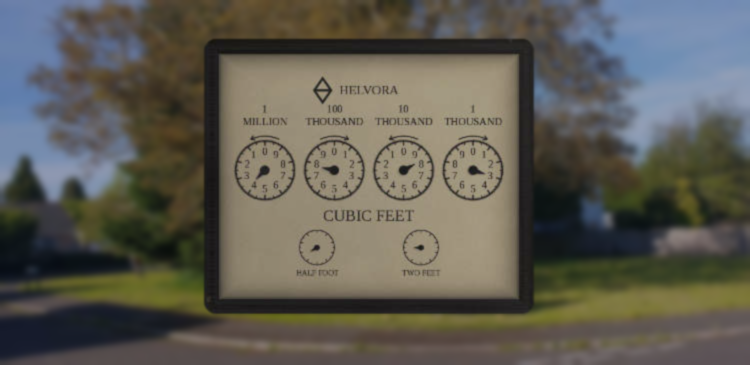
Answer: 378300 (ft³)
